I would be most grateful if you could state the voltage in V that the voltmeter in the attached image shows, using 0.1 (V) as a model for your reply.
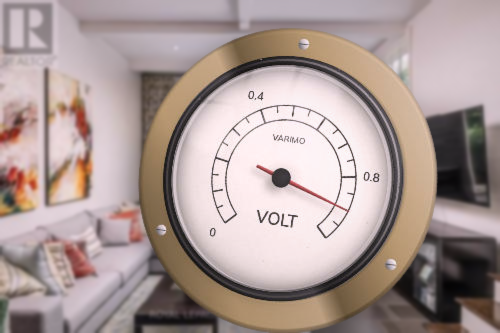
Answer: 0.9 (V)
